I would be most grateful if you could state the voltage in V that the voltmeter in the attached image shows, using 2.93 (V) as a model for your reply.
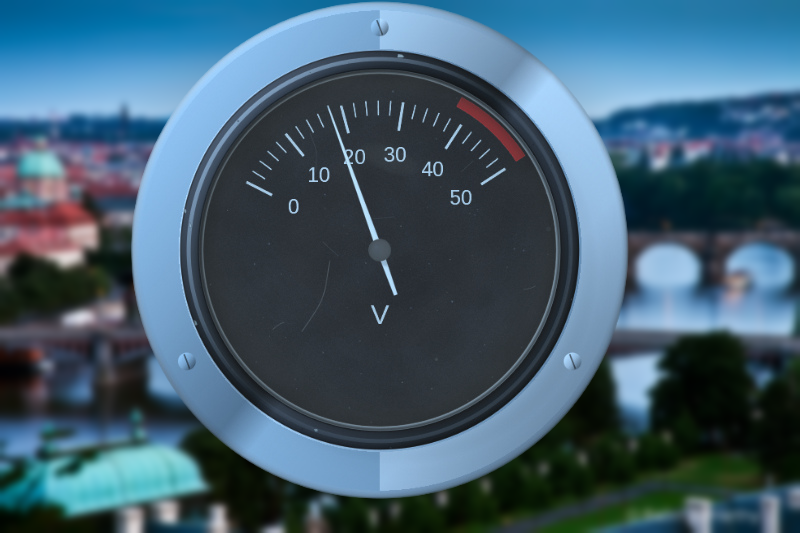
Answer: 18 (V)
